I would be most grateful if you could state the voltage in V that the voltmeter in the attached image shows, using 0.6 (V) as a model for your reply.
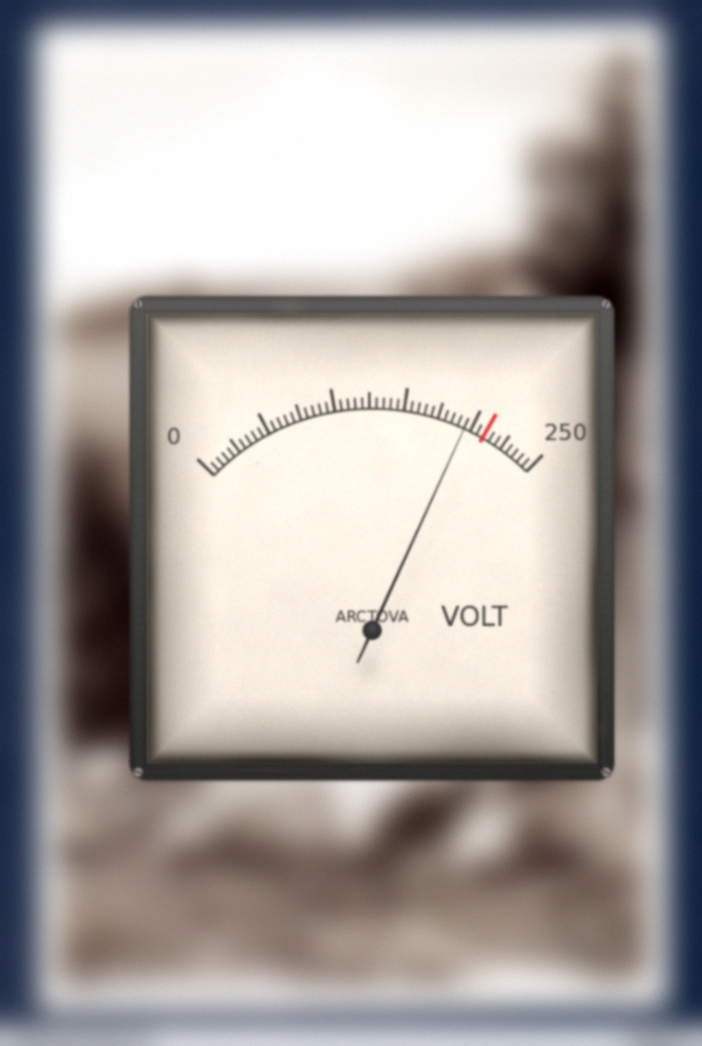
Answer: 195 (V)
